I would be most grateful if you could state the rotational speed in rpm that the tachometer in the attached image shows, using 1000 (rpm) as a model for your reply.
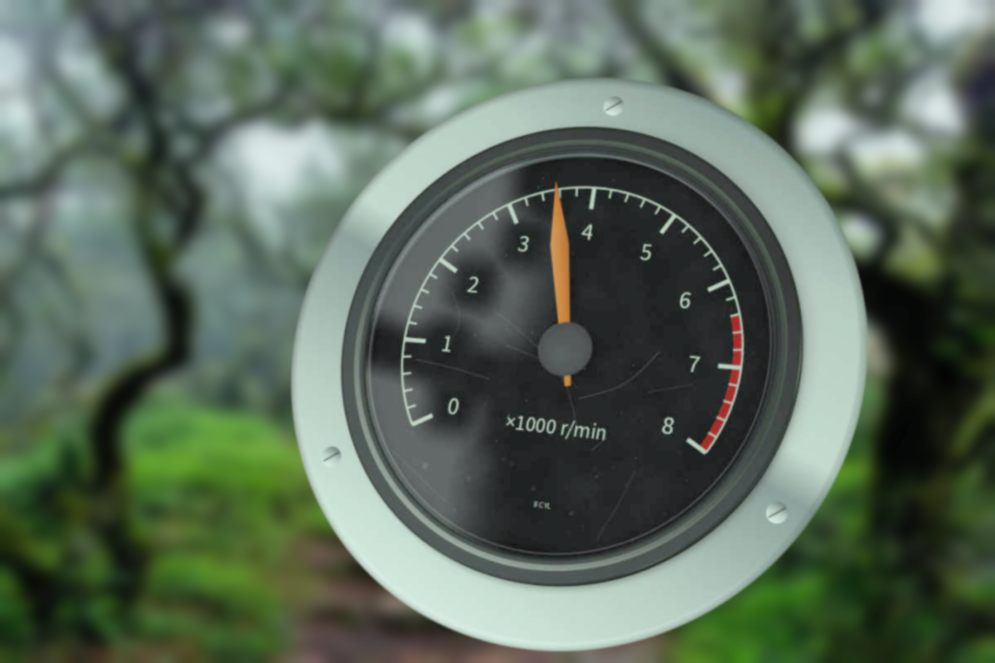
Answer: 3600 (rpm)
